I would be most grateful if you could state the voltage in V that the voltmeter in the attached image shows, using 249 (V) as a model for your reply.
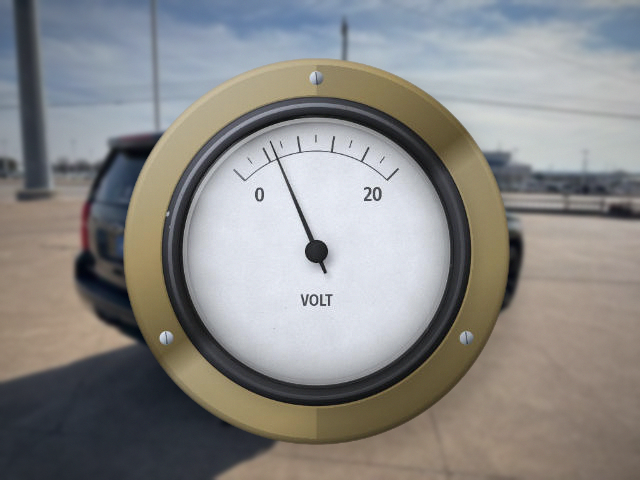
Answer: 5 (V)
